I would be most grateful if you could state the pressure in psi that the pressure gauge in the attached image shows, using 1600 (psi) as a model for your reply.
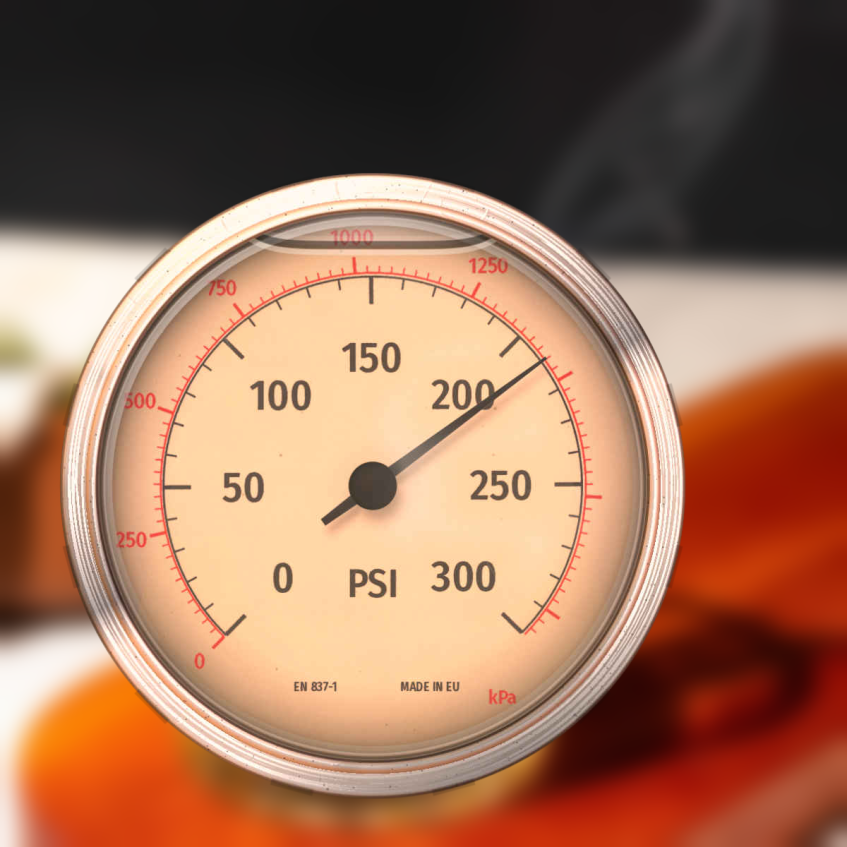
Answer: 210 (psi)
